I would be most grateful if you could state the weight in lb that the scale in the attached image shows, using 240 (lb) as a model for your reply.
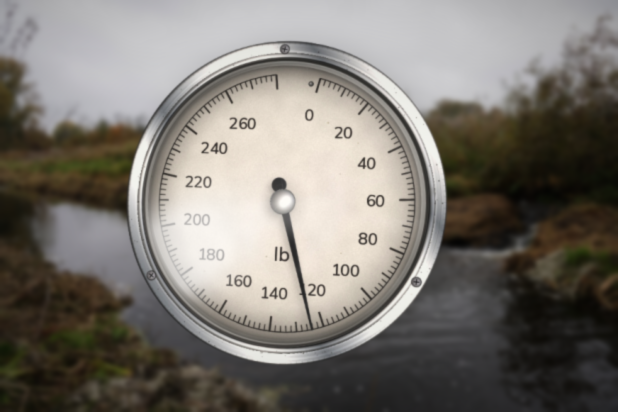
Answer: 124 (lb)
